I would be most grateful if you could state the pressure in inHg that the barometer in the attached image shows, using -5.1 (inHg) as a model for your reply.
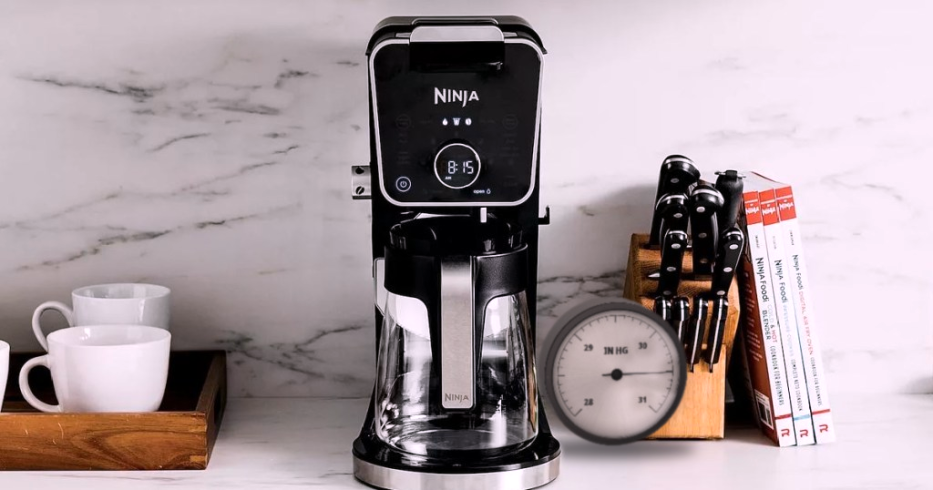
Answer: 30.5 (inHg)
